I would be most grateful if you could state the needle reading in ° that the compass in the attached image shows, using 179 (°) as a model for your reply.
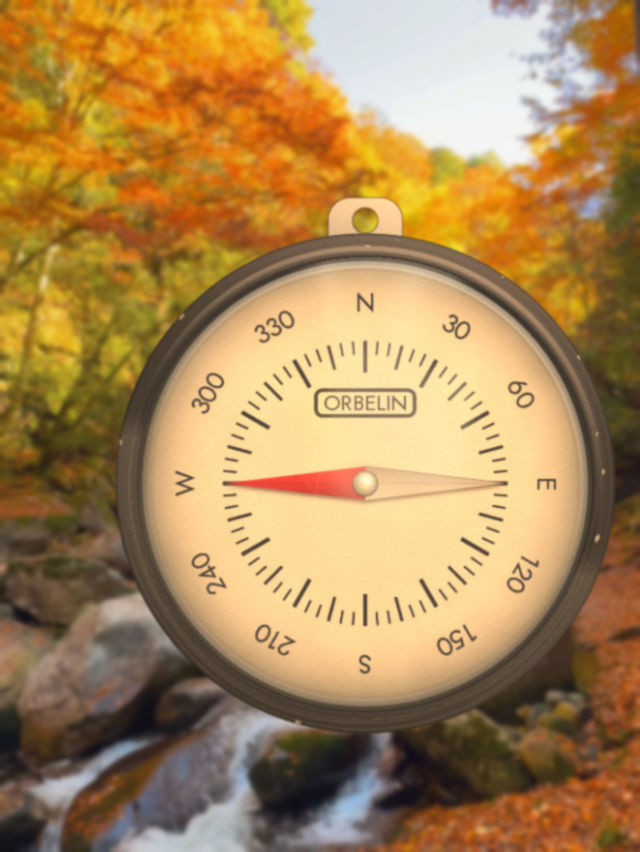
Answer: 270 (°)
